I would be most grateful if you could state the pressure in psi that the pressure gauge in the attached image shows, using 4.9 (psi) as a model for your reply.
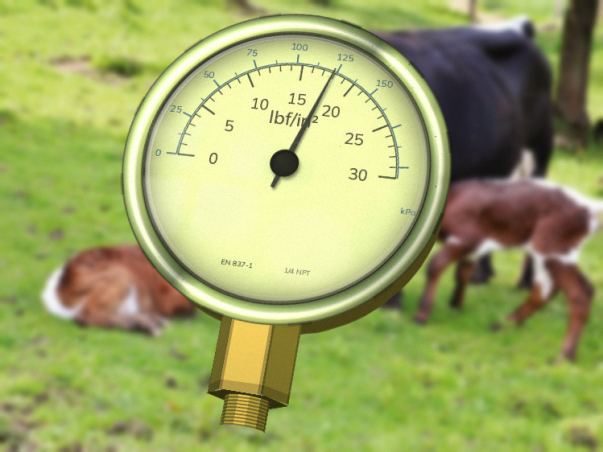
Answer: 18 (psi)
